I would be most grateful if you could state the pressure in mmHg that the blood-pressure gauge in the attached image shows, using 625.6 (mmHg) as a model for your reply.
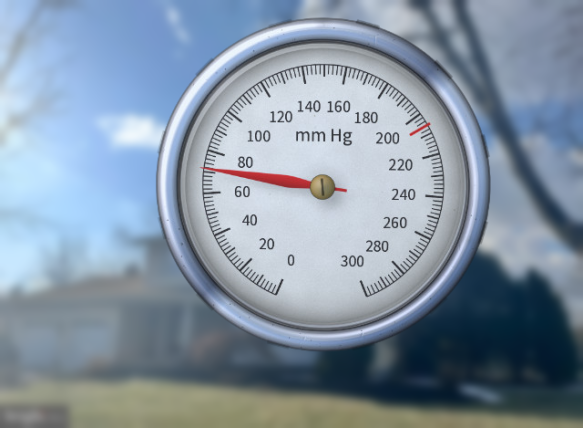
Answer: 72 (mmHg)
